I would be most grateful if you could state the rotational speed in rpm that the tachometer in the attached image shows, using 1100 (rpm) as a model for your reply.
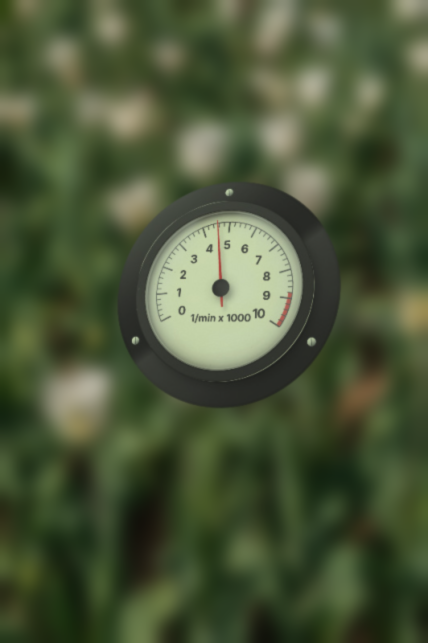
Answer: 4600 (rpm)
